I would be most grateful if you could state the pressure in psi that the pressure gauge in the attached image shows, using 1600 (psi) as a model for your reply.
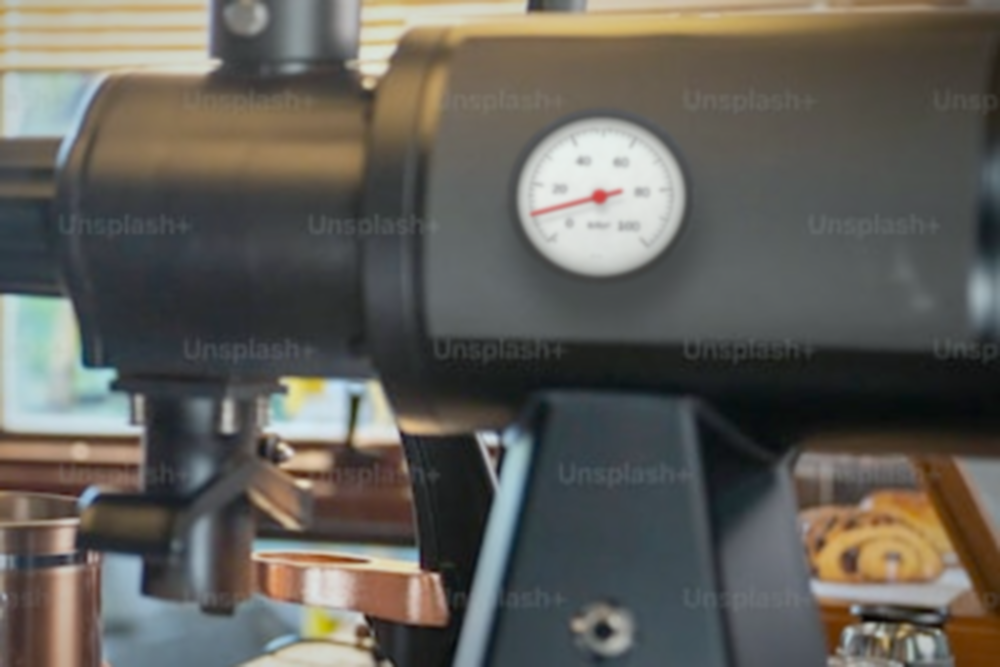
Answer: 10 (psi)
